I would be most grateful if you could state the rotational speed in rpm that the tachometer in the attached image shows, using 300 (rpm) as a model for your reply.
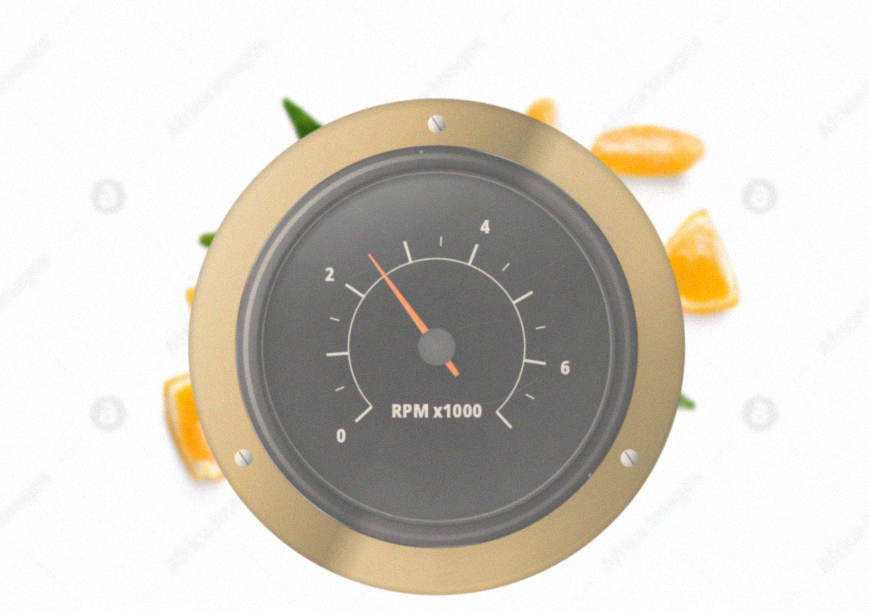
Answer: 2500 (rpm)
